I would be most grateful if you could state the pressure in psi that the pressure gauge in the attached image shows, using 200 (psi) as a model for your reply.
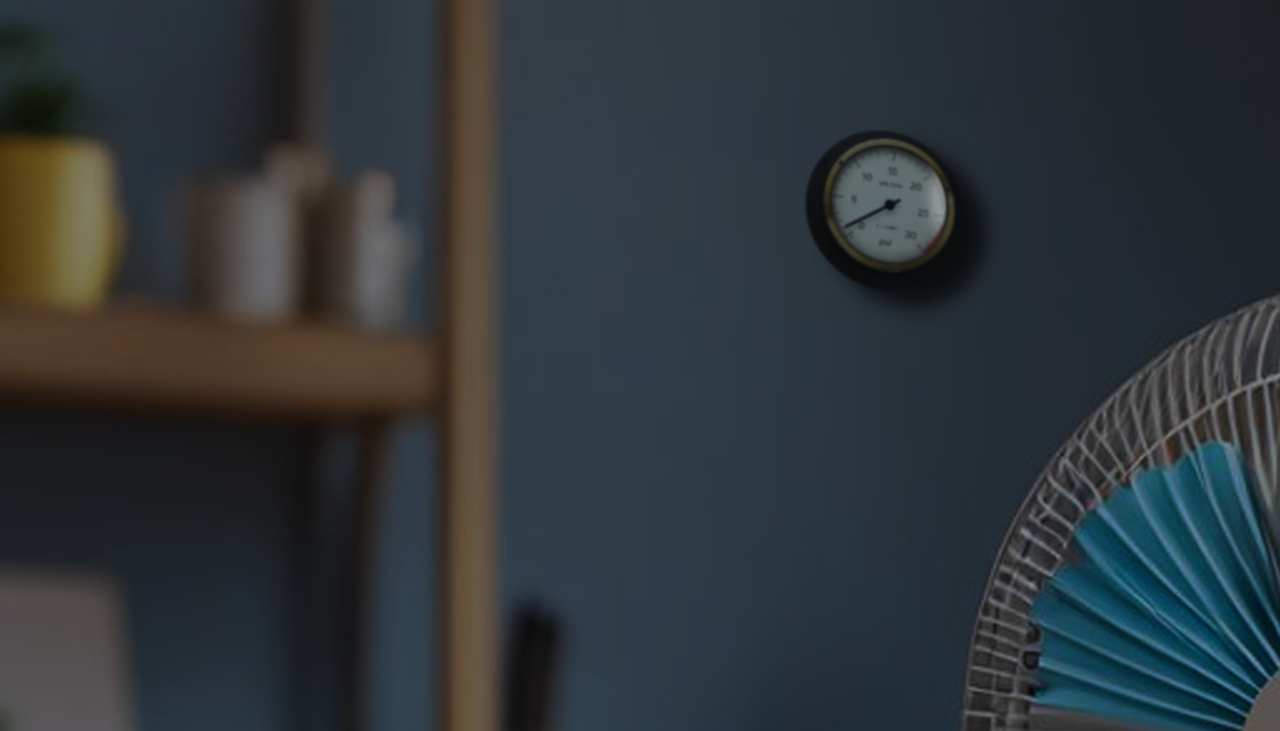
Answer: 1 (psi)
